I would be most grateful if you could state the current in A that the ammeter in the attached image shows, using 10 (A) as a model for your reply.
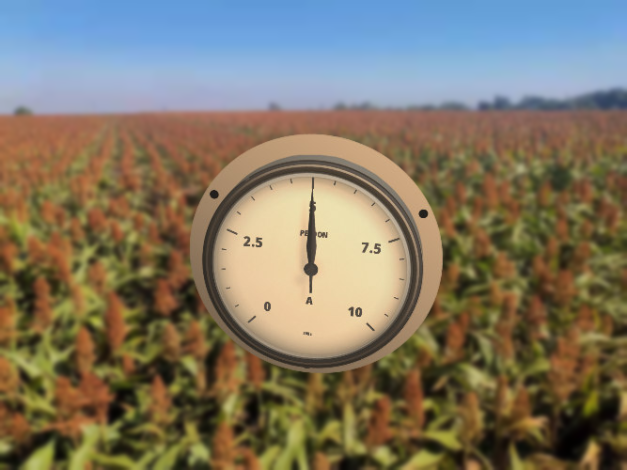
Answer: 5 (A)
